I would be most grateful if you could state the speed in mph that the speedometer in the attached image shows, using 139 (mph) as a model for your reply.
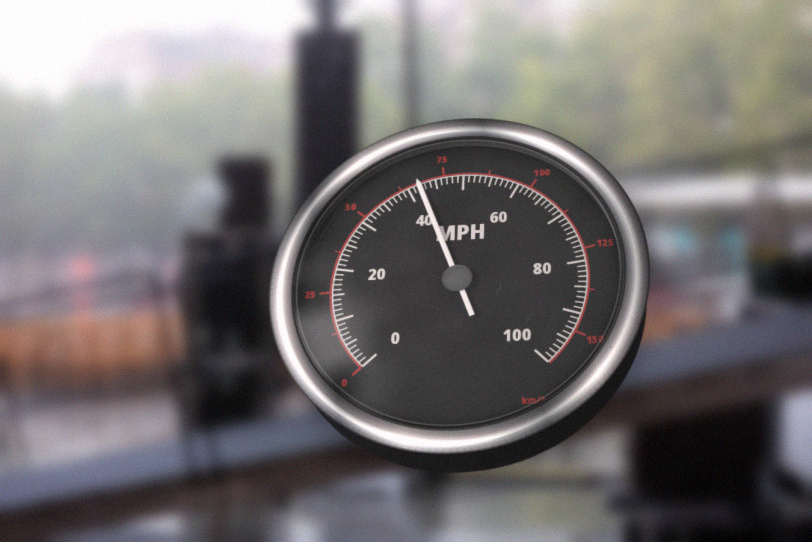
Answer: 42 (mph)
